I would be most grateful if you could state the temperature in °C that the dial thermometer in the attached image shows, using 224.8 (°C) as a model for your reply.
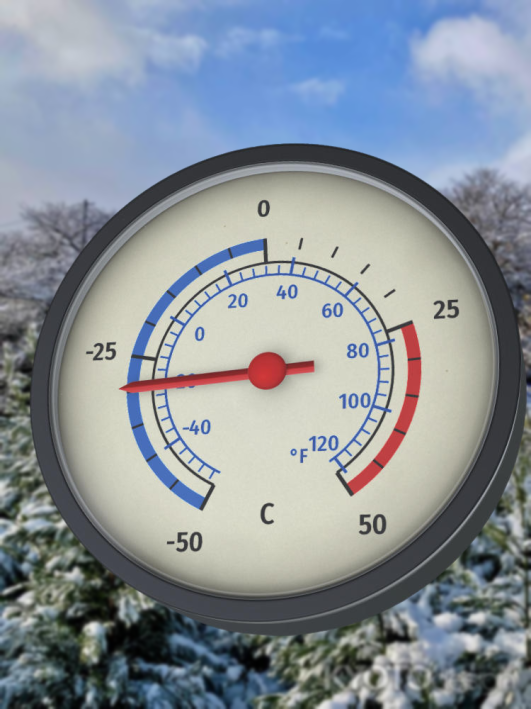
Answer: -30 (°C)
